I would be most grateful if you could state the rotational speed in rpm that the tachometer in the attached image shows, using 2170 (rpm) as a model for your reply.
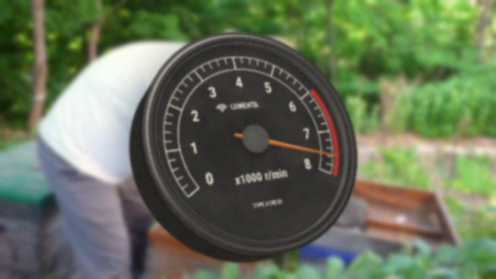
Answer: 7600 (rpm)
